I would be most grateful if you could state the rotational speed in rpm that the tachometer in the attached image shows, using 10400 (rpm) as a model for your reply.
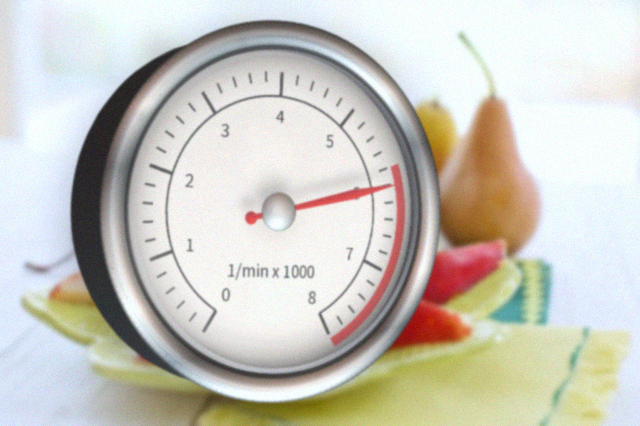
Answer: 6000 (rpm)
